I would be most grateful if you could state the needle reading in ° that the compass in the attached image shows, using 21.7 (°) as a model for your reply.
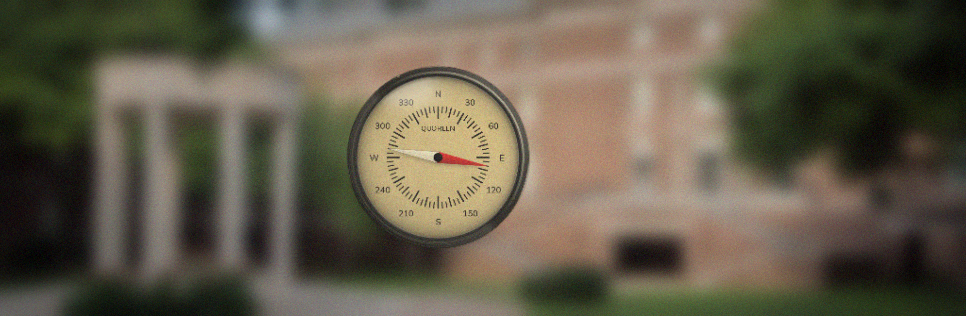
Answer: 100 (°)
